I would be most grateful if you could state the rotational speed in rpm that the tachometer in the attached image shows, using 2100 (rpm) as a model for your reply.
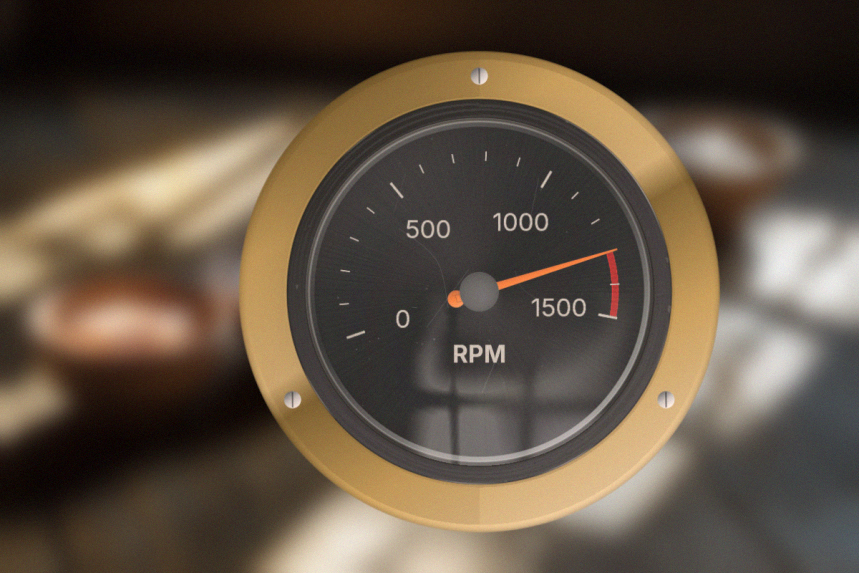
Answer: 1300 (rpm)
